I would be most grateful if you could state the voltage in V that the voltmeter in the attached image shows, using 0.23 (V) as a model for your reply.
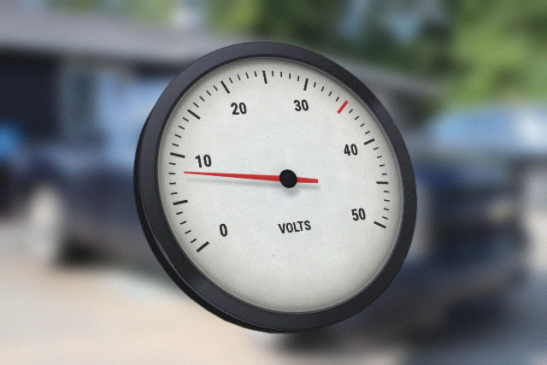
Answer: 8 (V)
